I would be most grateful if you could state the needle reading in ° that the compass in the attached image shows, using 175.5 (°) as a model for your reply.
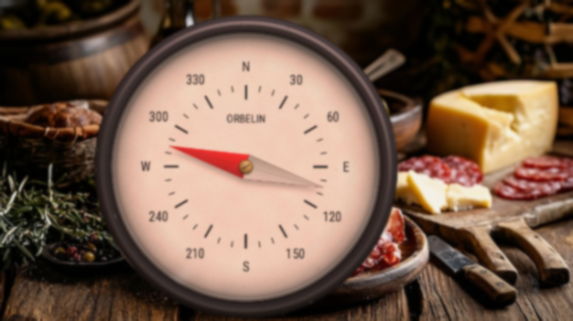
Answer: 285 (°)
